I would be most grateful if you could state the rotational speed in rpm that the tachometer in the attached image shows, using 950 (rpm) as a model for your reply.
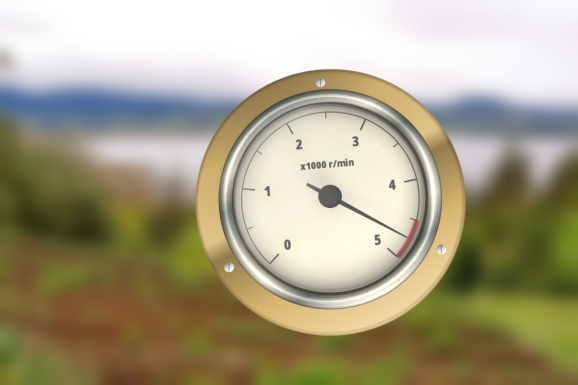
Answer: 4750 (rpm)
